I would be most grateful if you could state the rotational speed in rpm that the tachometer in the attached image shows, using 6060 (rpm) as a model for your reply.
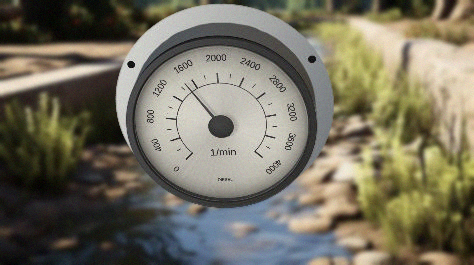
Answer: 1500 (rpm)
